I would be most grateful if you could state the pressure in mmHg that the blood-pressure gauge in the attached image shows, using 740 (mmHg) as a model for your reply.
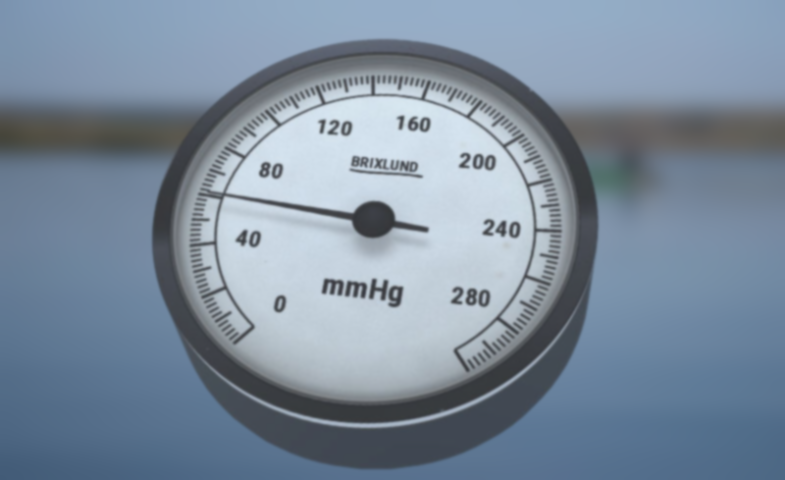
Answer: 60 (mmHg)
